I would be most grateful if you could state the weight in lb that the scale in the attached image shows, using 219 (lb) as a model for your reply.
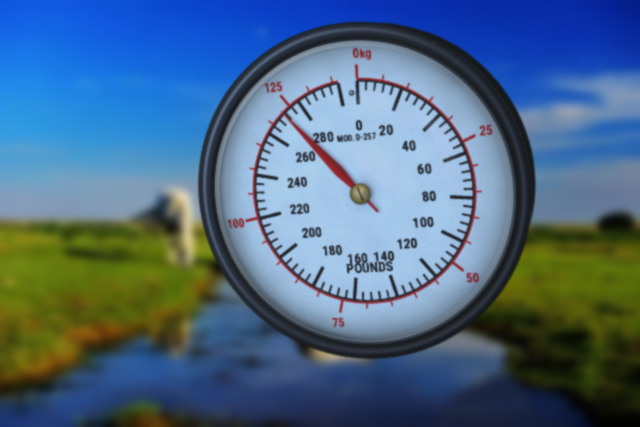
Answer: 272 (lb)
